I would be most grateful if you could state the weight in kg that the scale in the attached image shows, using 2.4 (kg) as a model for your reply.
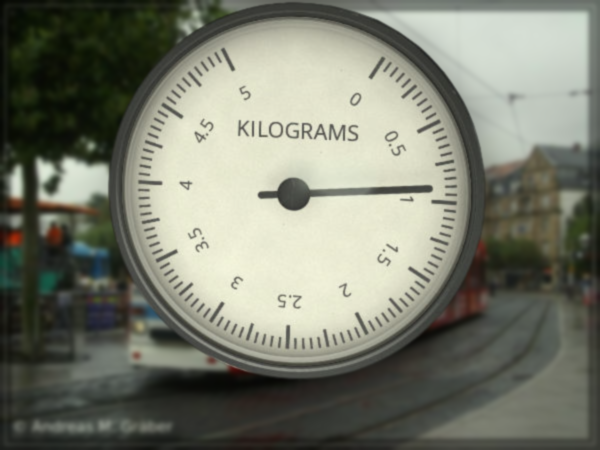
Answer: 0.9 (kg)
